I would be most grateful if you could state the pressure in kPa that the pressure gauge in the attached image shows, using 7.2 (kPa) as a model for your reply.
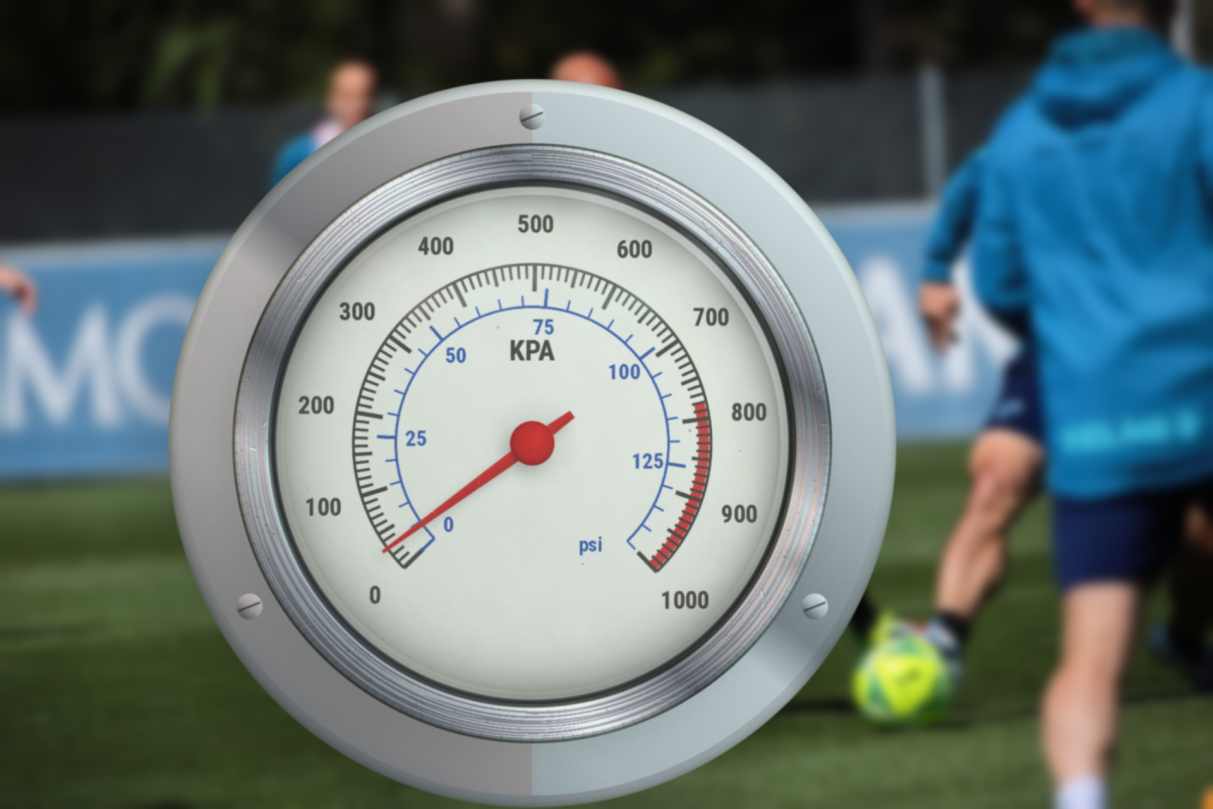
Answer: 30 (kPa)
